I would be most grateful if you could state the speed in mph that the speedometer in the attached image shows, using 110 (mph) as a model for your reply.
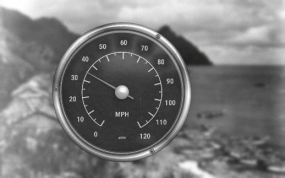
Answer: 35 (mph)
